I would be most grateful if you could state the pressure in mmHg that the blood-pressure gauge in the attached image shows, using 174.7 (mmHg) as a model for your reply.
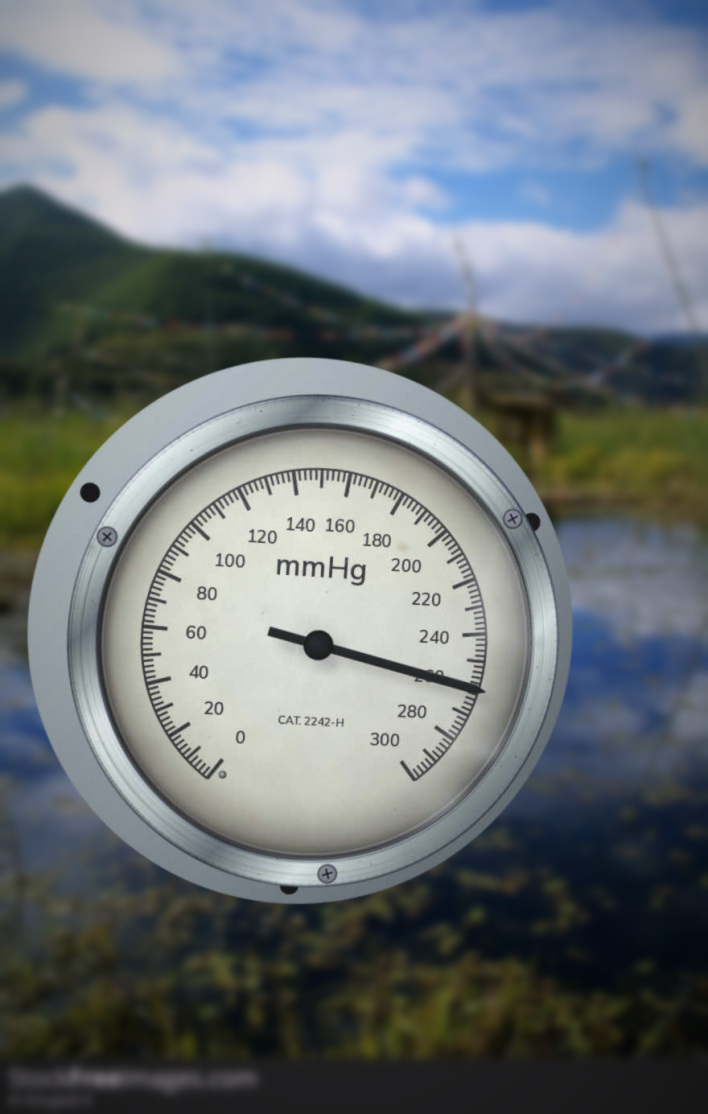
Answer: 260 (mmHg)
